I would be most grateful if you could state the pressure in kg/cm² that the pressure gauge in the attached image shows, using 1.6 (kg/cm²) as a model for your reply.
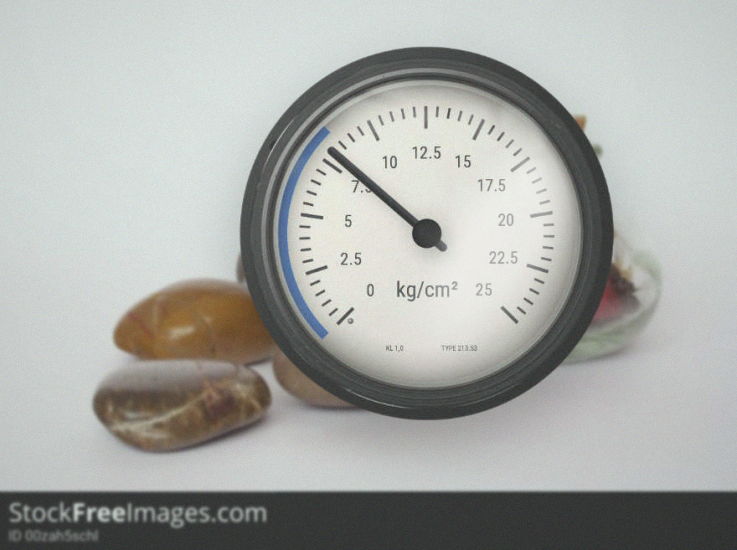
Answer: 8 (kg/cm²)
